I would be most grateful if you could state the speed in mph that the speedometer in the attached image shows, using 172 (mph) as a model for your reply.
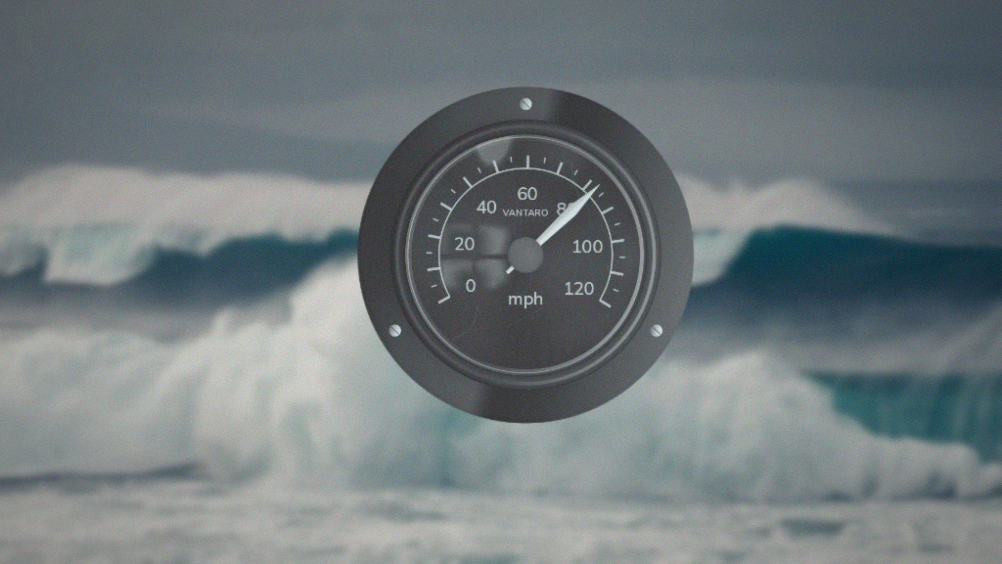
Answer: 82.5 (mph)
